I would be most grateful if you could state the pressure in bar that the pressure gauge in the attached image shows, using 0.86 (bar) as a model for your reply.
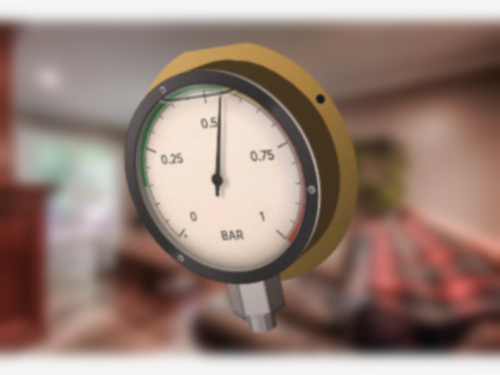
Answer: 0.55 (bar)
